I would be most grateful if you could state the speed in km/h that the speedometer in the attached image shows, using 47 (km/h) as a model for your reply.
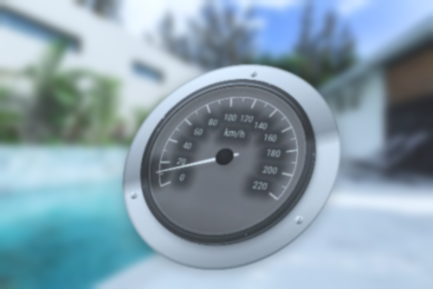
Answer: 10 (km/h)
